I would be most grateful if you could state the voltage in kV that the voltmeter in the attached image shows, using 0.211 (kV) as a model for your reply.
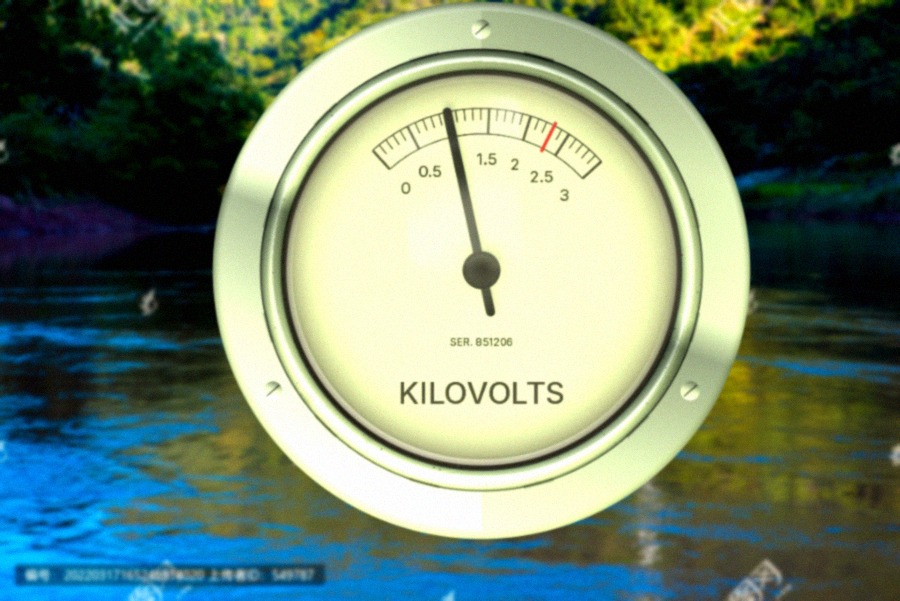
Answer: 1 (kV)
